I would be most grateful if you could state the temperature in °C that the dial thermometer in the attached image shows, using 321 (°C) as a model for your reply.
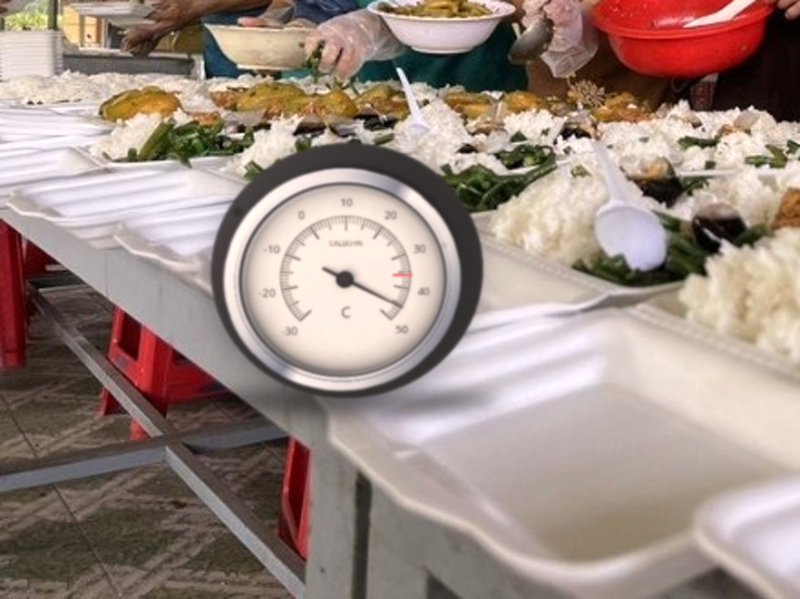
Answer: 45 (°C)
